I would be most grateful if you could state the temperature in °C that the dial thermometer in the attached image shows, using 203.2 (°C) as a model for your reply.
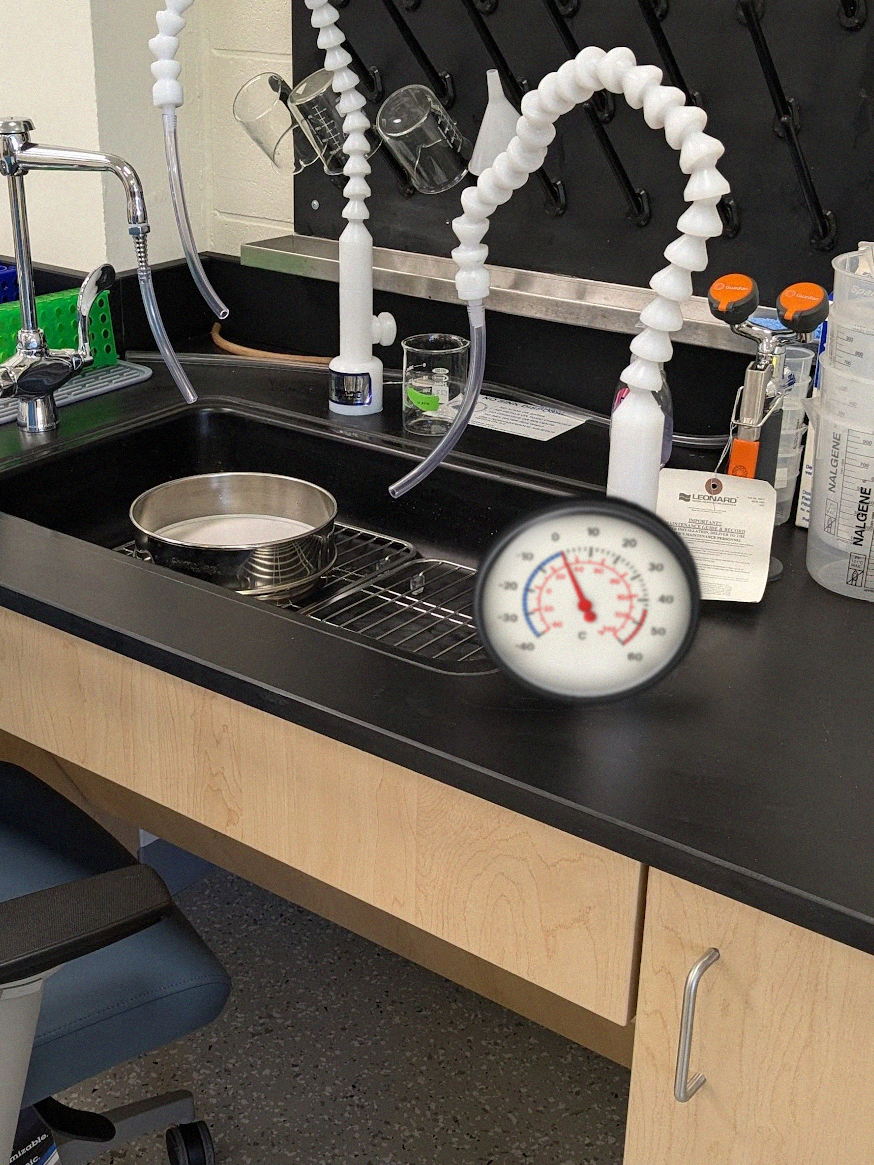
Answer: 0 (°C)
